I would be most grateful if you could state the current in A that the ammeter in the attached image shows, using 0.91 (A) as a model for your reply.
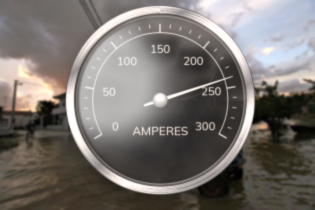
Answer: 240 (A)
